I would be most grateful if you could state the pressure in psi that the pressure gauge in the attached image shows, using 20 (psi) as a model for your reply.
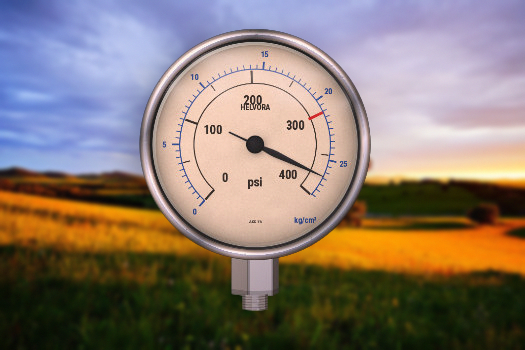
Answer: 375 (psi)
